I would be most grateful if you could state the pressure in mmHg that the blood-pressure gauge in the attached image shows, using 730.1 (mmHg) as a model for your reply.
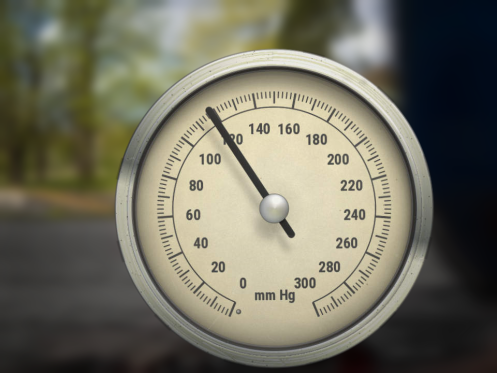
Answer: 118 (mmHg)
